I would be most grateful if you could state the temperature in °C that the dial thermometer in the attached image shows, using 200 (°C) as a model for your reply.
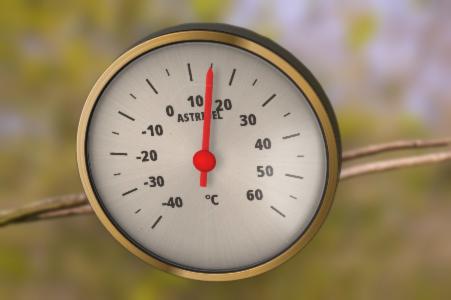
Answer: 15 (°C)
